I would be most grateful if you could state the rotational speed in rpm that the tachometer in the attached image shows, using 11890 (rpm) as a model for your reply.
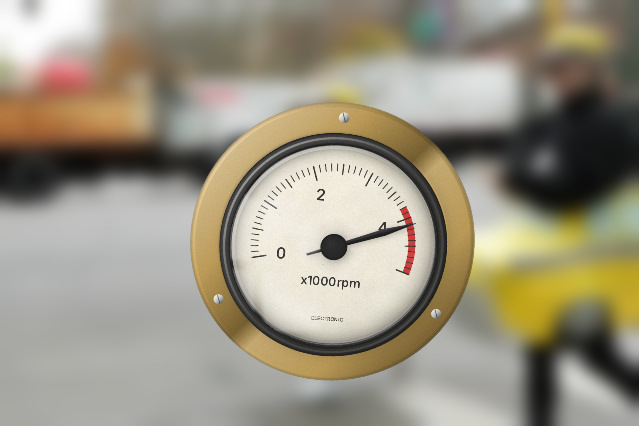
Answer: 4100 (rpm)
